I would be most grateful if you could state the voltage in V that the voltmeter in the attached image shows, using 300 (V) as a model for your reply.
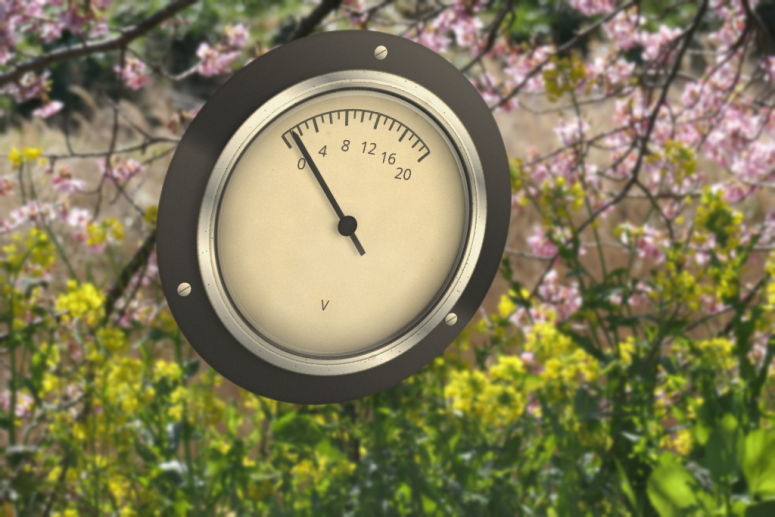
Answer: 1 (V)
